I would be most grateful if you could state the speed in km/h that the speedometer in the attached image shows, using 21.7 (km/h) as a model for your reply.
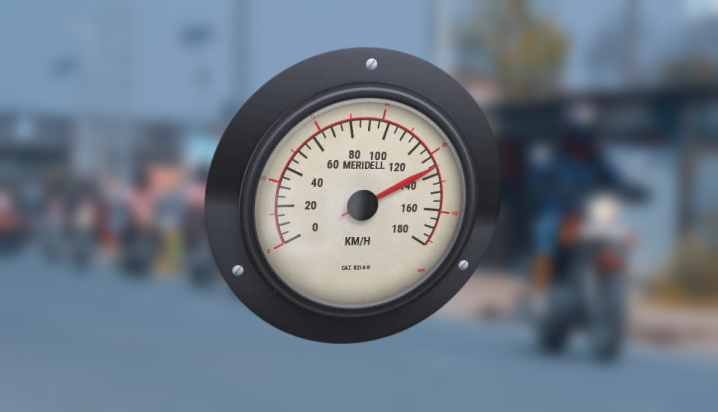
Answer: 135 (km/h)
